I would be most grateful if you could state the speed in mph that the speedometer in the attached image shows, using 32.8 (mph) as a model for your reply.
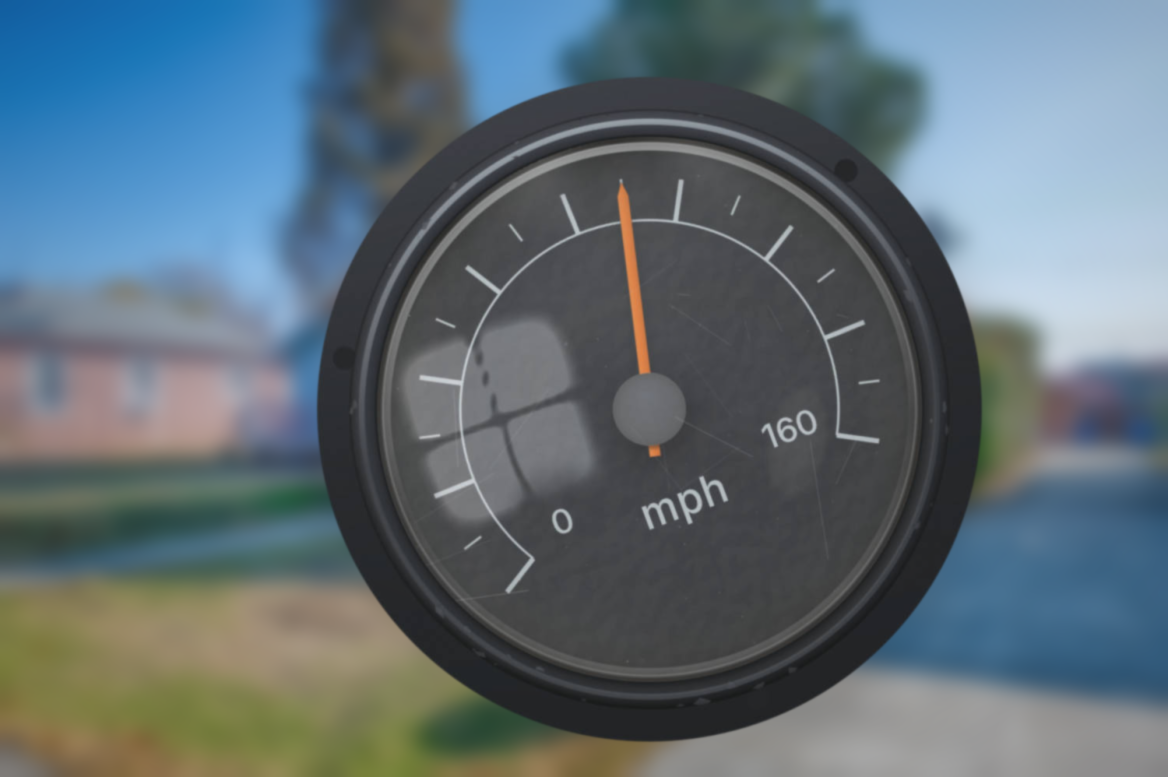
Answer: 90 (mph)
